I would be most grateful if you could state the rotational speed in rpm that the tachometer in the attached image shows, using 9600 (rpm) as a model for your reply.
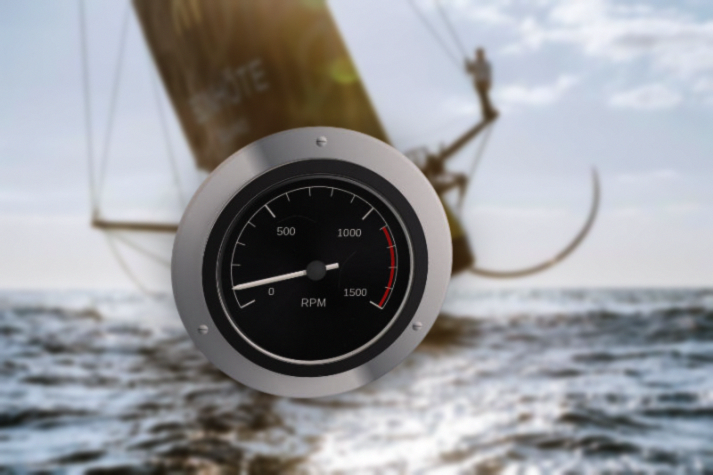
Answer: 100 (rpm)
